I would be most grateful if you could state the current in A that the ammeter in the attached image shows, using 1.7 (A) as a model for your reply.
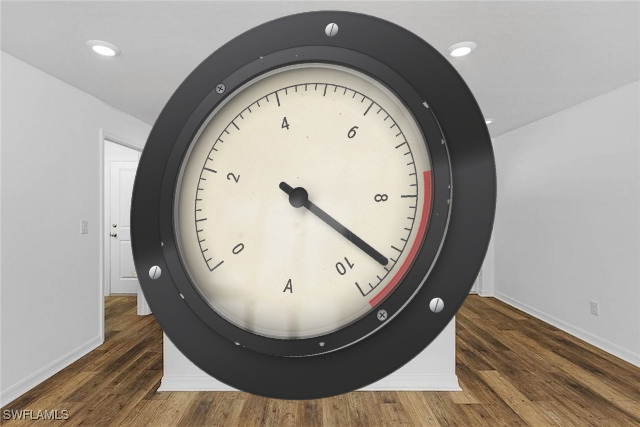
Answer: 9.3 (A)
